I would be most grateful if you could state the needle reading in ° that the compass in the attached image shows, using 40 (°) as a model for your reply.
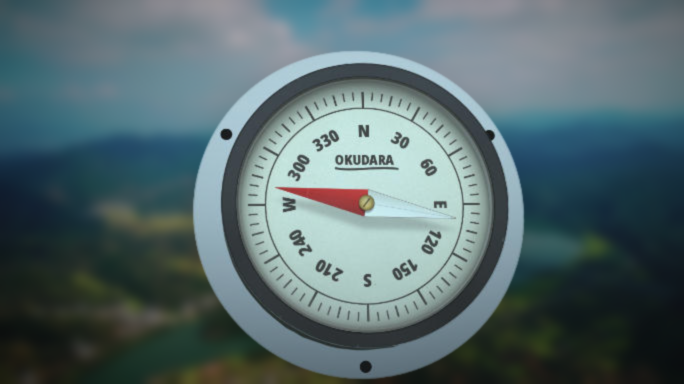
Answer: 280 (°)
